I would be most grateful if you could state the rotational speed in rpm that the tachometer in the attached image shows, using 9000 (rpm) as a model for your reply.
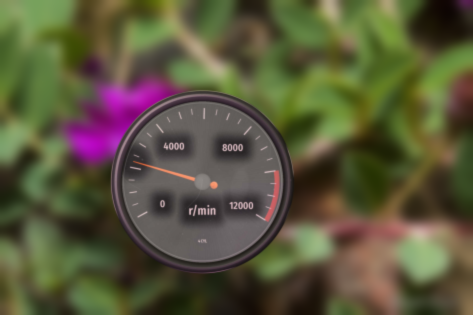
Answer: 2250 (rpm)
